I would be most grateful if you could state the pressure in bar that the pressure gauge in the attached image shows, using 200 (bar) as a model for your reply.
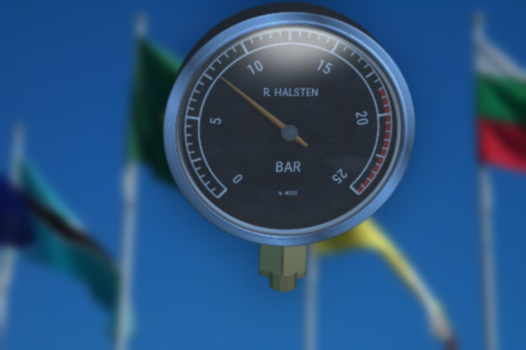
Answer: 8 (bar)
